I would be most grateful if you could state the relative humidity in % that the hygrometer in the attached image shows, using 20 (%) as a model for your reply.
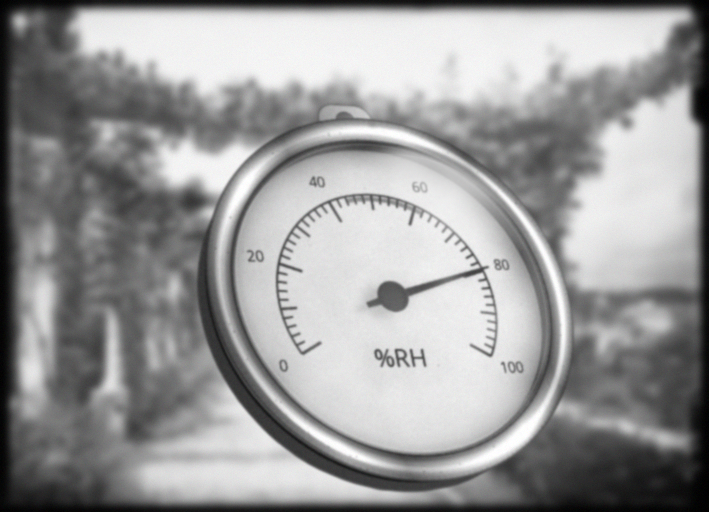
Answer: 80 (%)
